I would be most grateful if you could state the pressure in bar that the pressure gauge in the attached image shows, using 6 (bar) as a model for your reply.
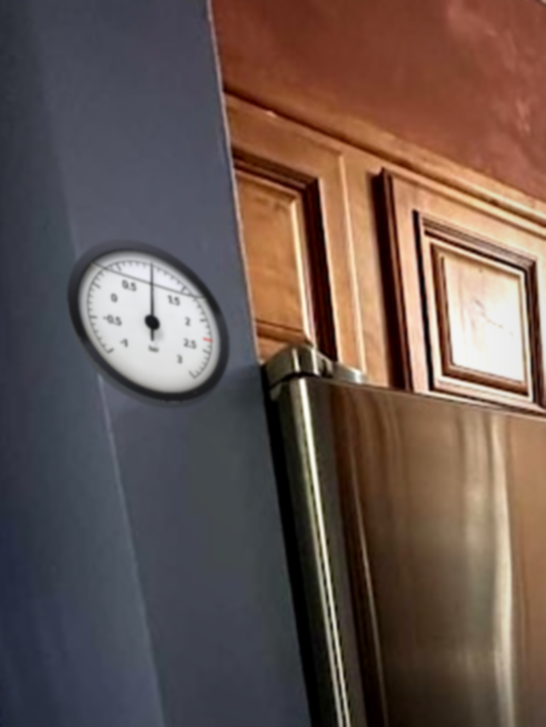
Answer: 1 (bar)
